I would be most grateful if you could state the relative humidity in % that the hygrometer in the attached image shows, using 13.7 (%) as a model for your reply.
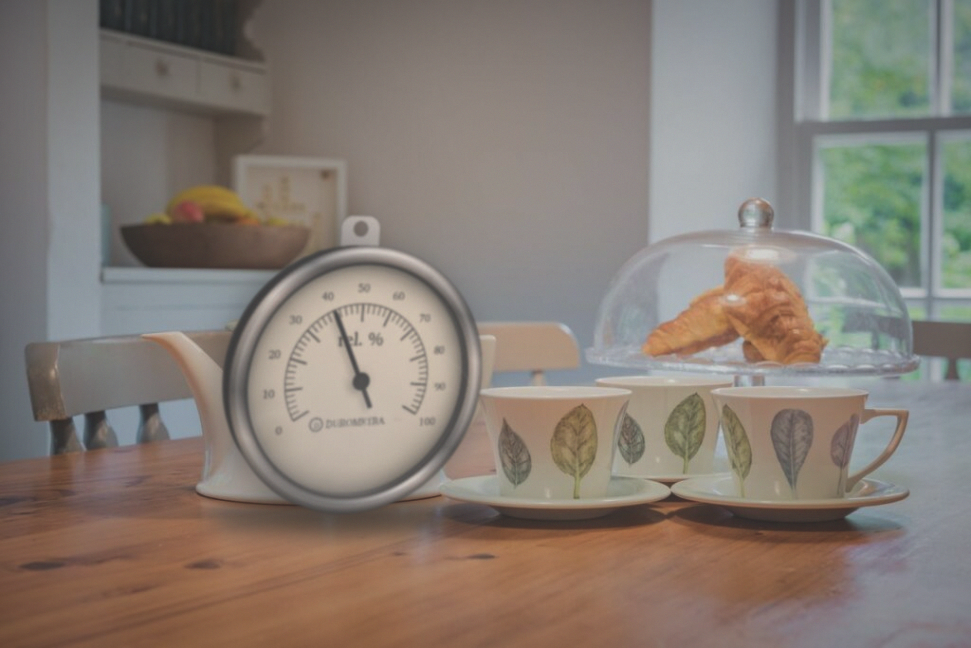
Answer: 40 (%)
